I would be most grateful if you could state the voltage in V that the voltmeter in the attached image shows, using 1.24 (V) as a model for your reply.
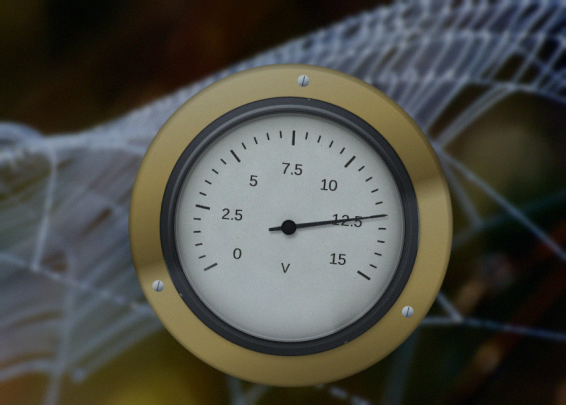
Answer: 12.5 (V)
